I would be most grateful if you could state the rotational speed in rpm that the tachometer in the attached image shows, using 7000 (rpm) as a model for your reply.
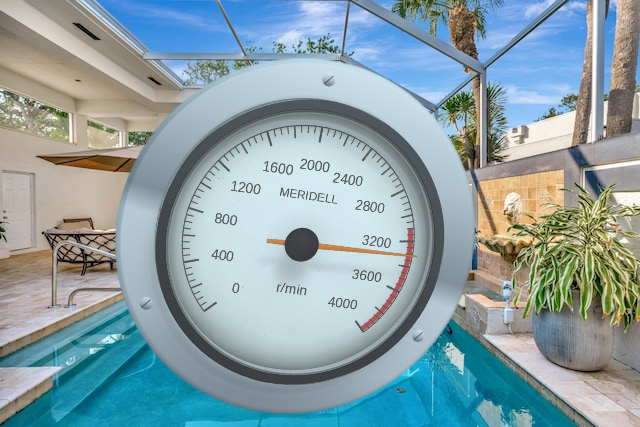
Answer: 3300 (rpm)
